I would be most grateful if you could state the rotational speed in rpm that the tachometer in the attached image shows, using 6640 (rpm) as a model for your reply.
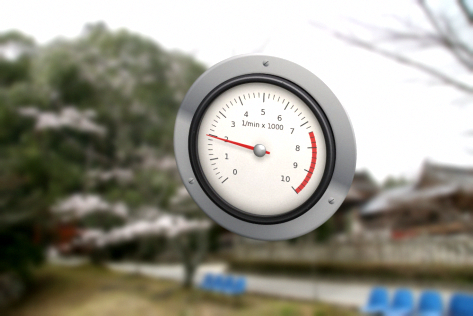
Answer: 2000 (rpm)
